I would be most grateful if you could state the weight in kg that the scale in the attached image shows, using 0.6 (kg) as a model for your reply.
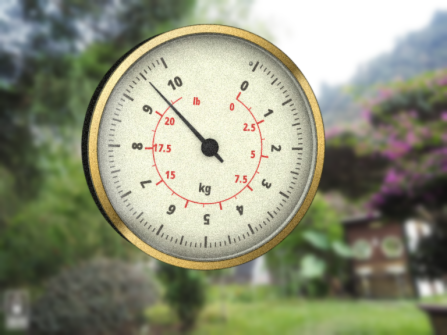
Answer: 9.5 (kg)
